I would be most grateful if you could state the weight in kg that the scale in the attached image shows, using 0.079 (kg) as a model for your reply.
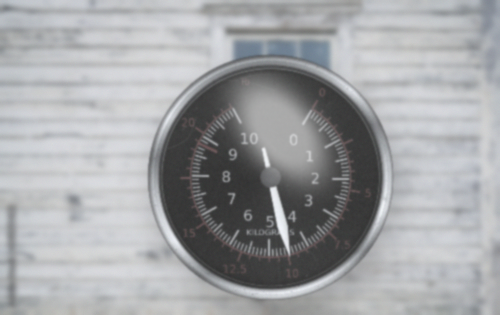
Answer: 4.5 (kg)
